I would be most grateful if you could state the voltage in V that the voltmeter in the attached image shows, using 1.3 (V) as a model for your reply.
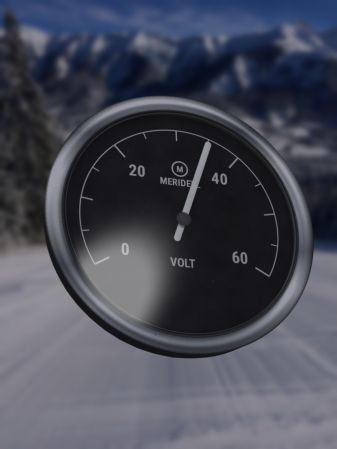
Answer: 35 (V)
